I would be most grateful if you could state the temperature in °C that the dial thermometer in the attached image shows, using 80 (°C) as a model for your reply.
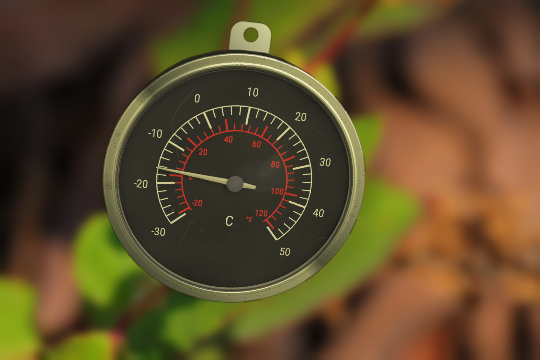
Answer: -16 (°C)
